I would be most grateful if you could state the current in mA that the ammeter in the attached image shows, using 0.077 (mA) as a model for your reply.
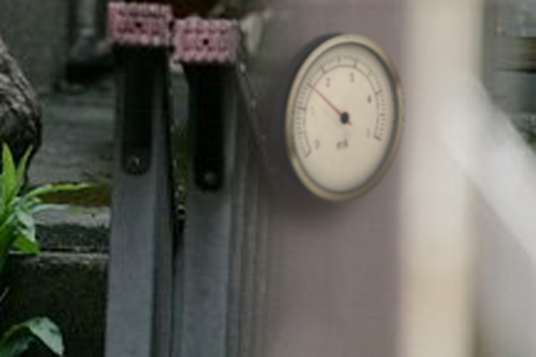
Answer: 1.5 (mA)
